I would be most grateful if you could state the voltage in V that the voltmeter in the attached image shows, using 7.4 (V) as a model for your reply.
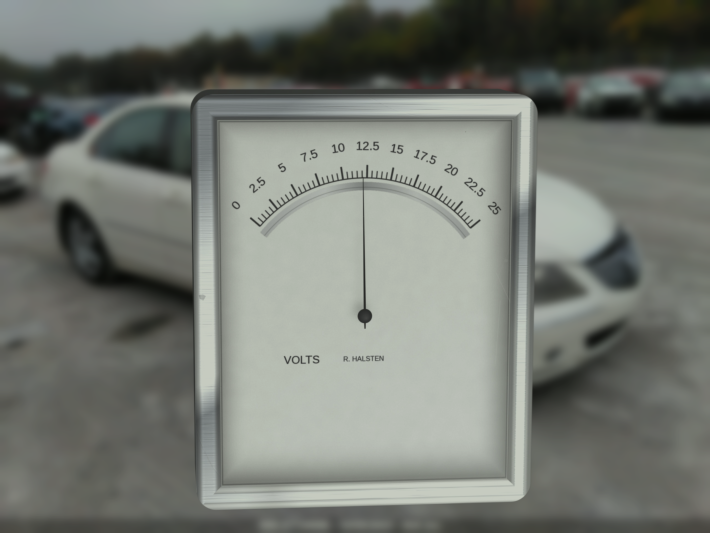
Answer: 12 (V)
